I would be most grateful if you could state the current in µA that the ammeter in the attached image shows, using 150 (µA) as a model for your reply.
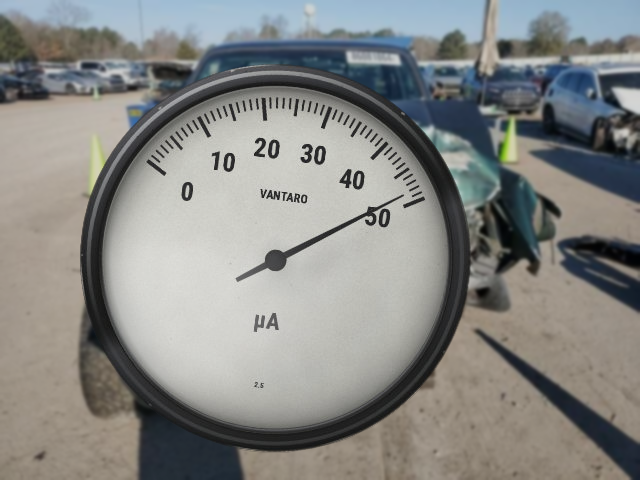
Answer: 48 (µA)
